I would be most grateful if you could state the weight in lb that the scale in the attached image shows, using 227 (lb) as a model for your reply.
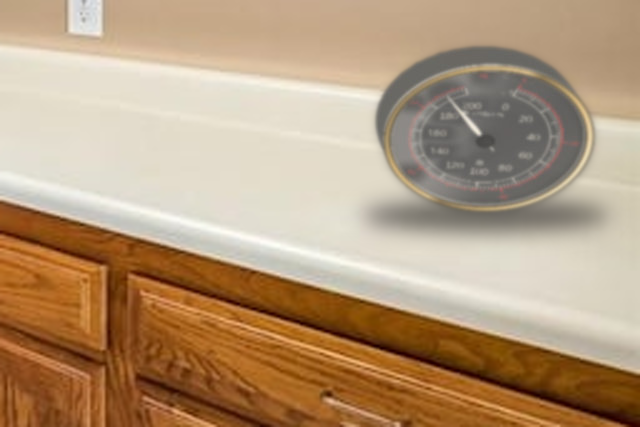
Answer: 190 (lb)
